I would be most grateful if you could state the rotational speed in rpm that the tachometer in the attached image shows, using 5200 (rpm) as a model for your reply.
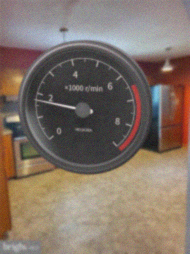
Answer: 1750 (rpm)
